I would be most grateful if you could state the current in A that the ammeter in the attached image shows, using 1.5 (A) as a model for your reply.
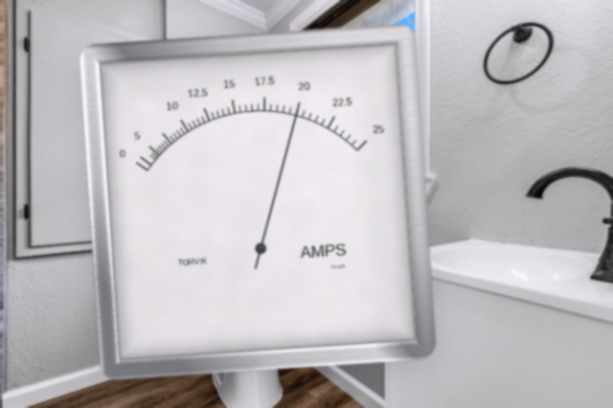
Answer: 20 (A)
